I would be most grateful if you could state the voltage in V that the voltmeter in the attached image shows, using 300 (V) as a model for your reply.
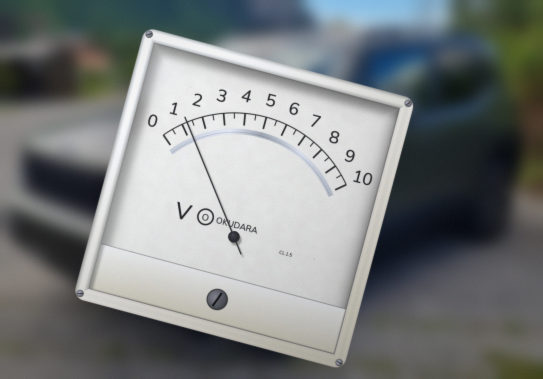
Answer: 1.25 (V)
